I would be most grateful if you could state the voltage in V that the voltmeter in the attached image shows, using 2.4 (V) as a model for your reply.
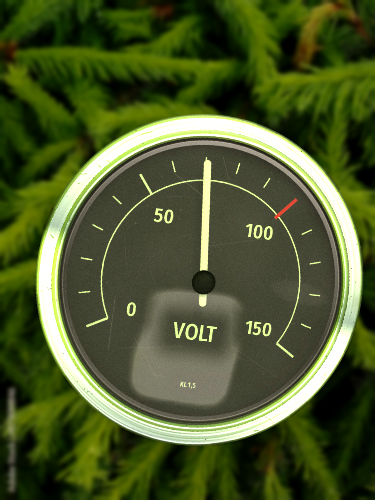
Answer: 70 (V)
